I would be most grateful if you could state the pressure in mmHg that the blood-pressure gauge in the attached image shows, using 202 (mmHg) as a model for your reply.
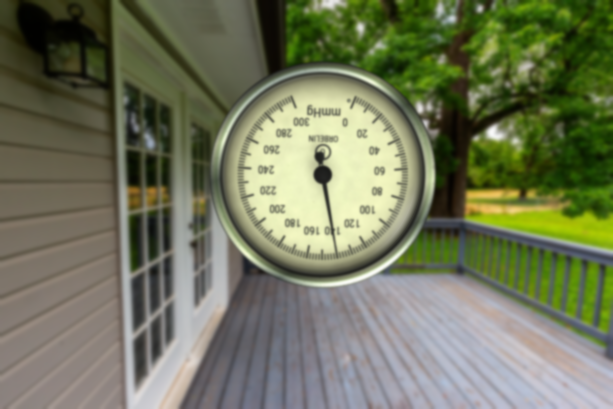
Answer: 140 (mmHg)
